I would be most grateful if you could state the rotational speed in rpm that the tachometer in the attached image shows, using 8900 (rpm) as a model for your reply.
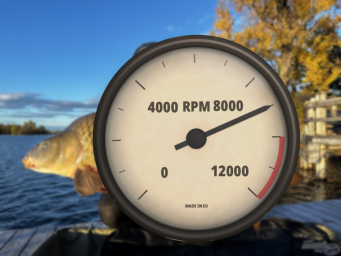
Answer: 9000 (rpm)
